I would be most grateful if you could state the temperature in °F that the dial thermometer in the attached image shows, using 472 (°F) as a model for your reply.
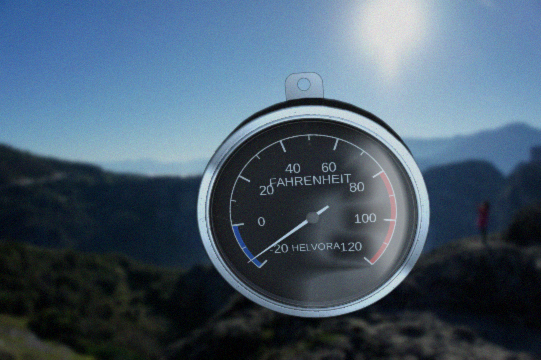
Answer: -15 (°F)
